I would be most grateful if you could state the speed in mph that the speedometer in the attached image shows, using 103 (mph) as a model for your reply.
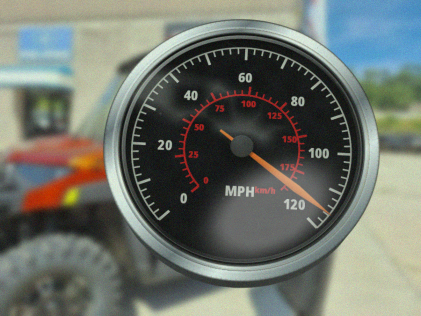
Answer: 116 (mph)
